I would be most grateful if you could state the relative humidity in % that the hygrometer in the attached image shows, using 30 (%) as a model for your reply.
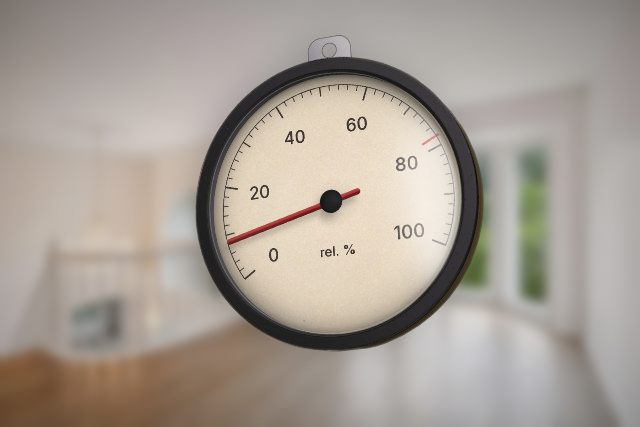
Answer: 8 (%)
